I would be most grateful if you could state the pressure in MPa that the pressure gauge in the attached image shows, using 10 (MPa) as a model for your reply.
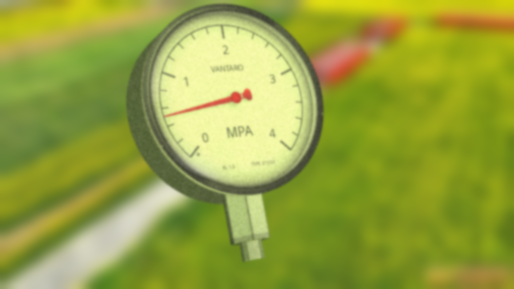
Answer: 0.5 (MPa)
